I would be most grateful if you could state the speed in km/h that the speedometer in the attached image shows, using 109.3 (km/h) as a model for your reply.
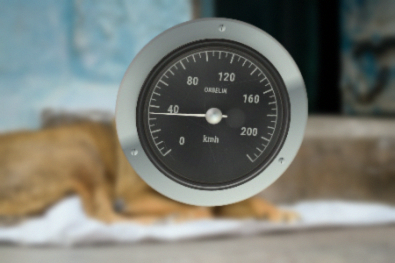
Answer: 35 (km/h)
